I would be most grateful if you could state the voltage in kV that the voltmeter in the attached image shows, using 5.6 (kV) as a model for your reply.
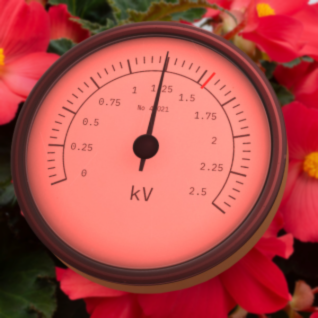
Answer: 1.25 (kV)
